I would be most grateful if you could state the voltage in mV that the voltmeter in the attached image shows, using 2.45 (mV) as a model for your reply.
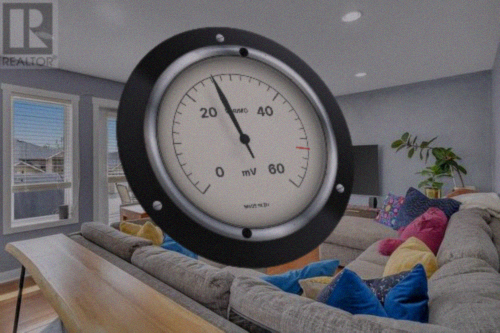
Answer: 26 (mV)
